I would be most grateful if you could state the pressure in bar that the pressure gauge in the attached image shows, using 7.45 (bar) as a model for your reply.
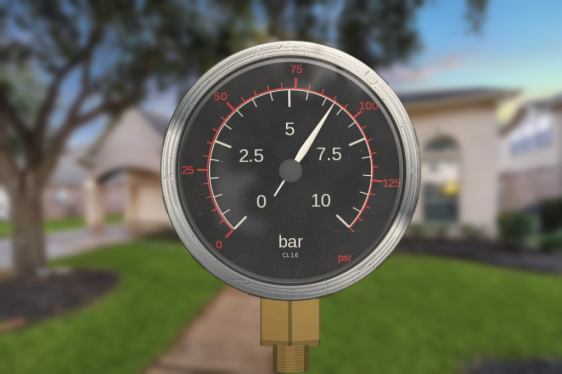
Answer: 6.25 (bar)
